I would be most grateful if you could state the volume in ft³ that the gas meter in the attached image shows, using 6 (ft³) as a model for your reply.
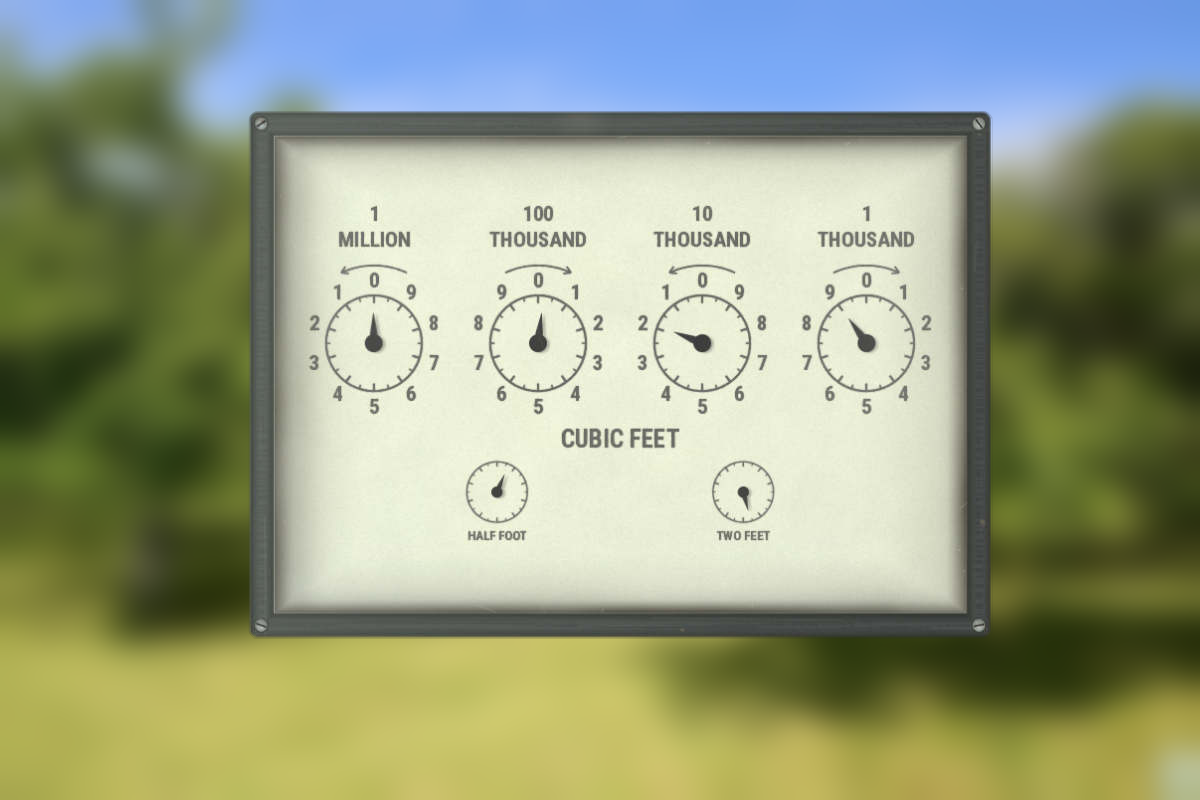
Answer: 1900 (ft³)
